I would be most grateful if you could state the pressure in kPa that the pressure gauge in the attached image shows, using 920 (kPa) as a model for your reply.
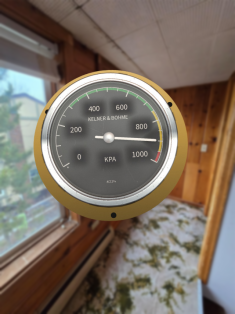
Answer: 900 (kPa)
